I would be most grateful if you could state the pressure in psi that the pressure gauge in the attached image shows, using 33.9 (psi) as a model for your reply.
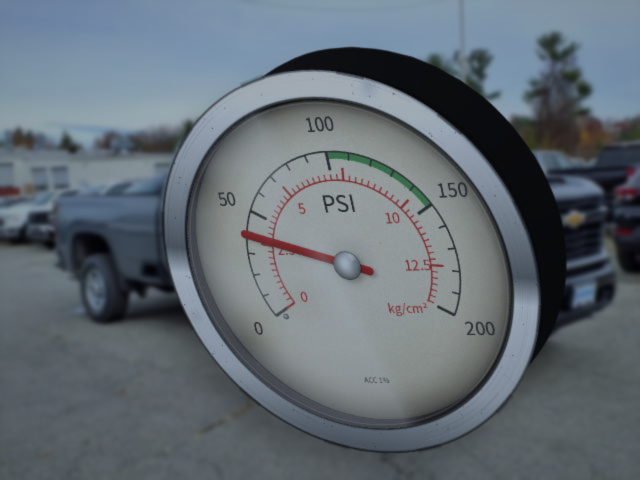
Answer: 40 (psi)
